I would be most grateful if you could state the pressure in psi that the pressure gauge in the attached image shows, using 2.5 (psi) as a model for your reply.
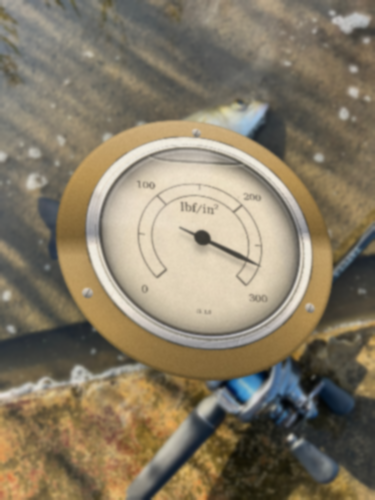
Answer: 275 (psi)
